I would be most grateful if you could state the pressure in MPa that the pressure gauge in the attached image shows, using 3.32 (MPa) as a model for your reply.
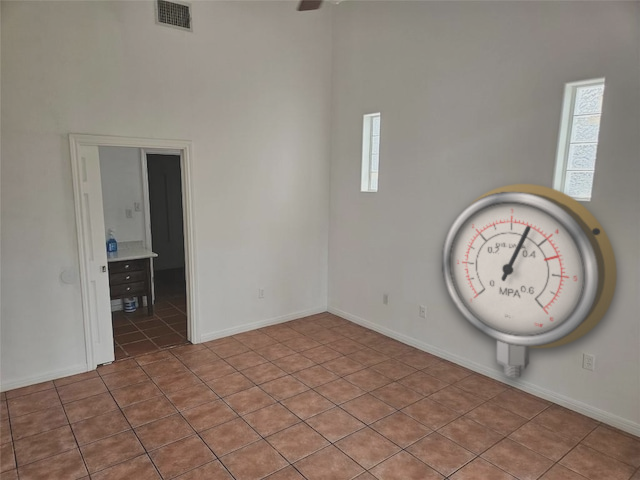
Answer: 0.35 (MPa)
